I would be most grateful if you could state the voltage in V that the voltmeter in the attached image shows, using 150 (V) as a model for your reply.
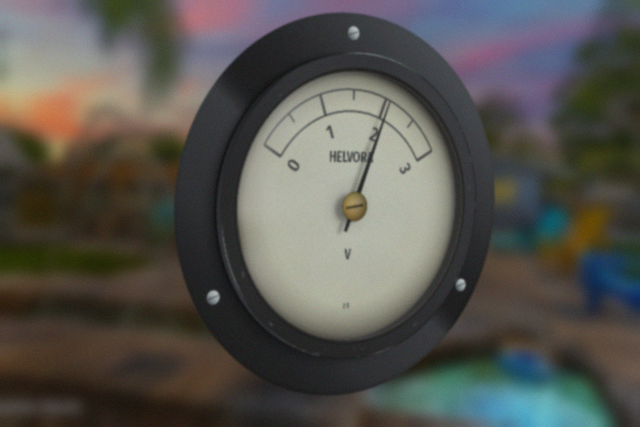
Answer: 2 (V)
